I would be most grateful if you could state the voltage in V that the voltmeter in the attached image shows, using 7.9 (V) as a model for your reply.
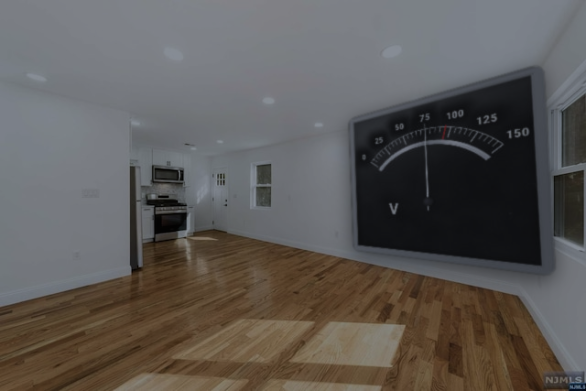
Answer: 75 (V)
